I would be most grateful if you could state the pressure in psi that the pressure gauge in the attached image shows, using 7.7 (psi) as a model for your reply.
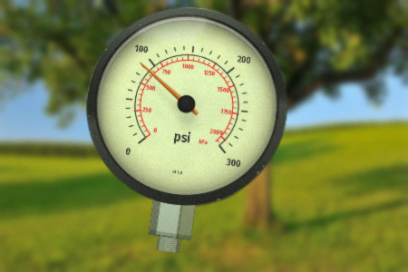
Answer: 90 (psi)
